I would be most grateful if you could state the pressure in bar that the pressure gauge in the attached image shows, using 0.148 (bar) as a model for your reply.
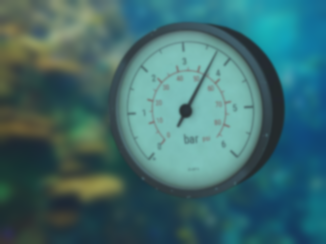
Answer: 3.75 (bar)
